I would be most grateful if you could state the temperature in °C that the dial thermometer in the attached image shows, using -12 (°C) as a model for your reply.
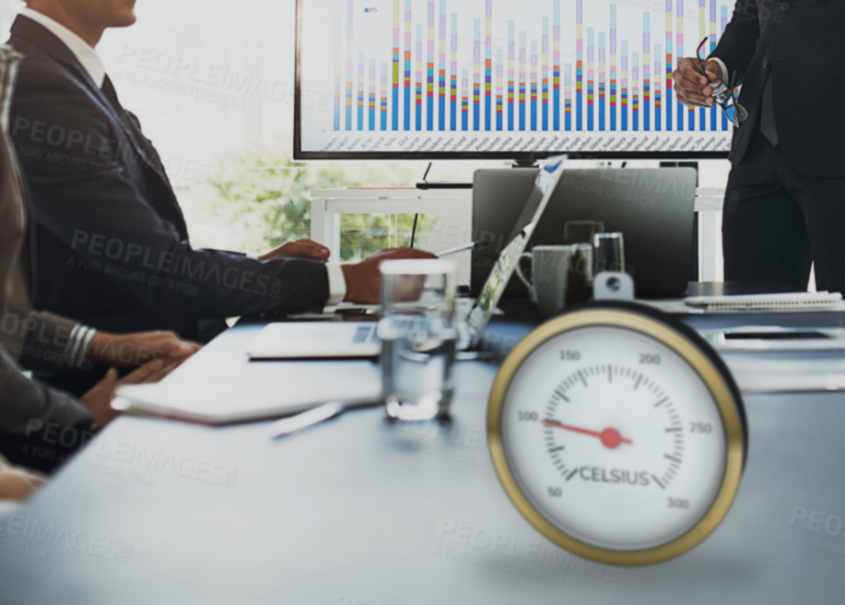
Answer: 100 (°C)
